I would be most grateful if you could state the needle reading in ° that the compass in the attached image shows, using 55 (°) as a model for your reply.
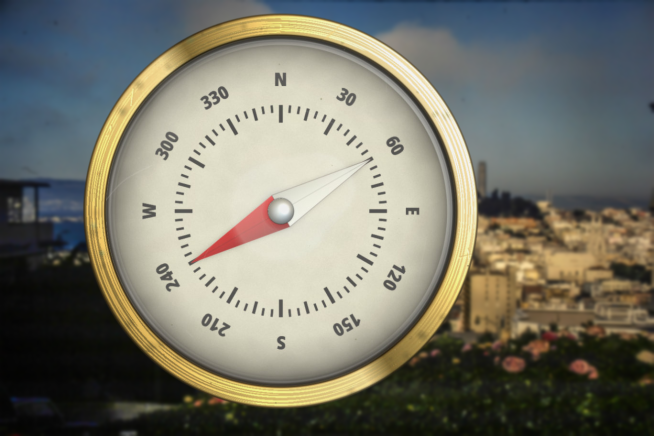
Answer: 240 (°)
